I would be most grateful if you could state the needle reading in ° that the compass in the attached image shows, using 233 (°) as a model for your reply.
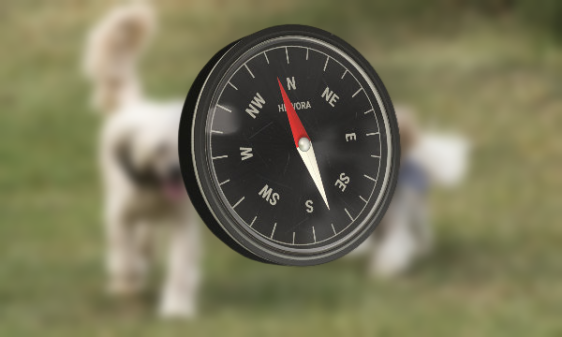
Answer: 345 (°)
